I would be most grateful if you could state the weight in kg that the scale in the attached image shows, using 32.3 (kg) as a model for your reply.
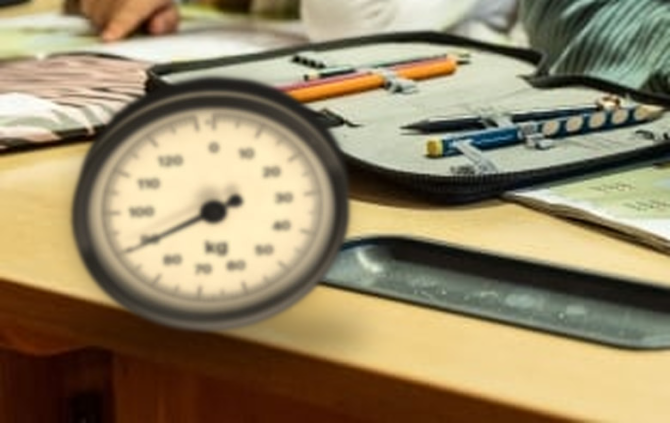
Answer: 90 (kg)
